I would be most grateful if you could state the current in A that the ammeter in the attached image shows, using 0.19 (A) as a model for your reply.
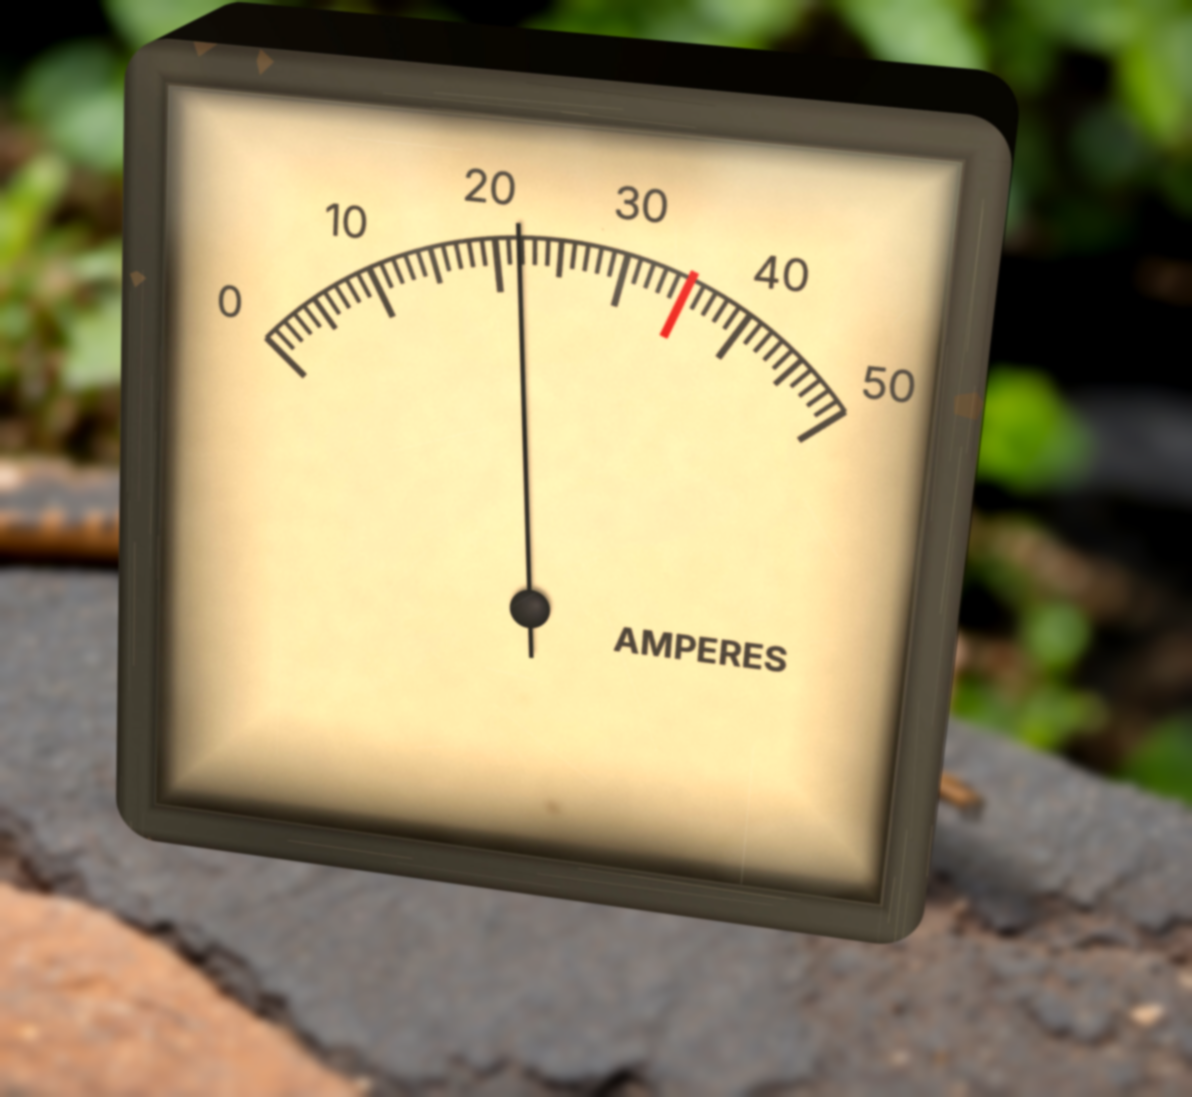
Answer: 22 (A)
